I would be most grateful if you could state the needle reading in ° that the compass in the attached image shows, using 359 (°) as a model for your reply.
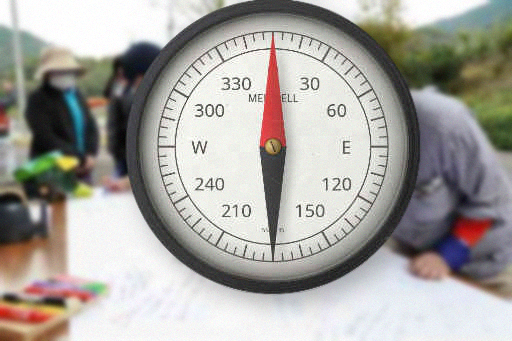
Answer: 0 (°)
